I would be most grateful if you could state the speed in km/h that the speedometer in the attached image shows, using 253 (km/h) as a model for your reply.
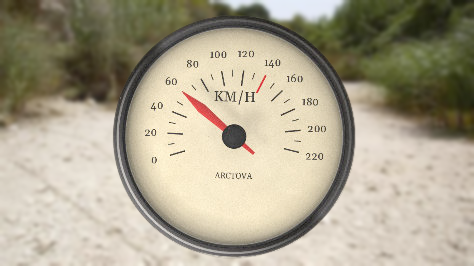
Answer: 60 (km/h)
